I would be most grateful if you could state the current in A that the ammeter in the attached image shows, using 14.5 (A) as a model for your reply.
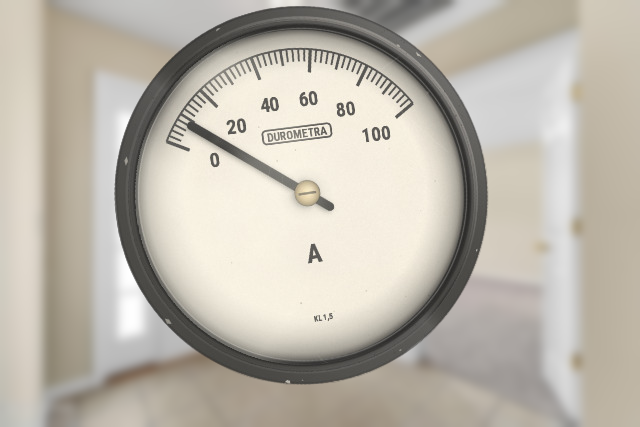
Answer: 8 (A)
